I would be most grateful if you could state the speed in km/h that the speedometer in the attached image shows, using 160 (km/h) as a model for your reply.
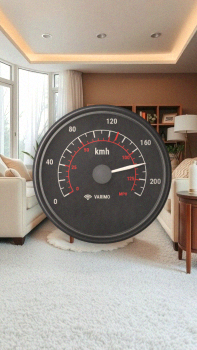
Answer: 180 (km/h)
